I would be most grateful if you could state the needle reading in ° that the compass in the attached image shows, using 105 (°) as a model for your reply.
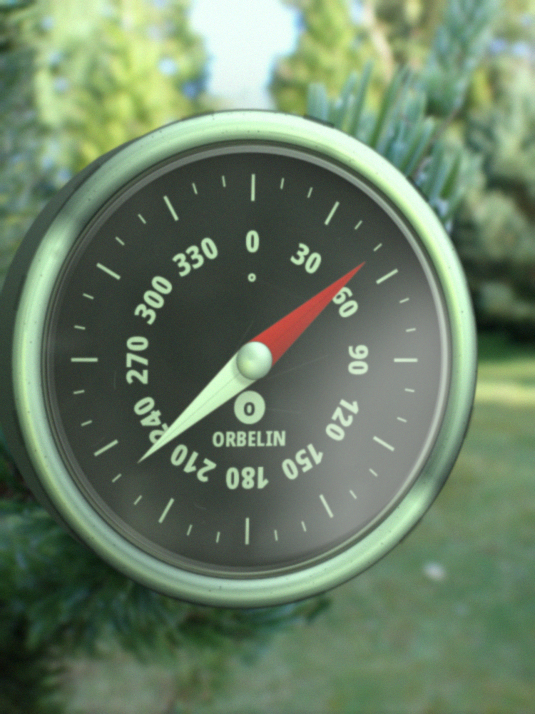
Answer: 50 (°)
